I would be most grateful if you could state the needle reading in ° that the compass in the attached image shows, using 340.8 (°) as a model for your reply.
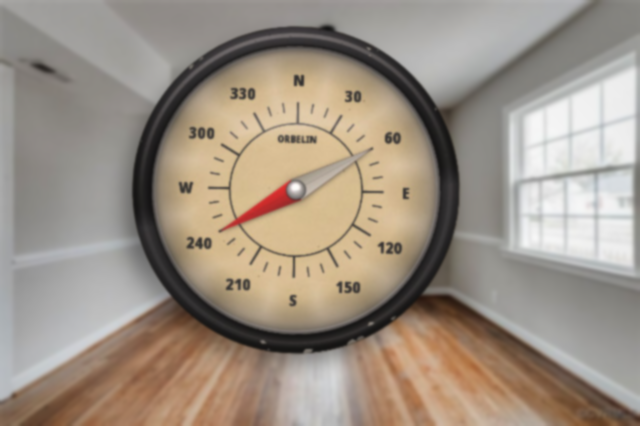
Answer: 240 (°)
